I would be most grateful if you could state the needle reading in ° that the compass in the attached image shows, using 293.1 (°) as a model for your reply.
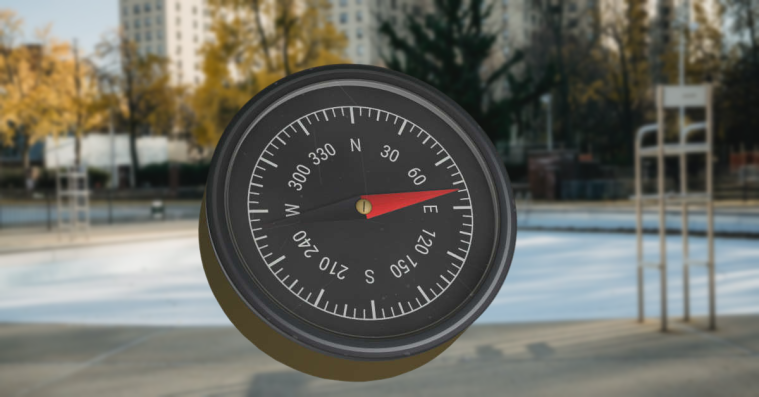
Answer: 80 (°)
